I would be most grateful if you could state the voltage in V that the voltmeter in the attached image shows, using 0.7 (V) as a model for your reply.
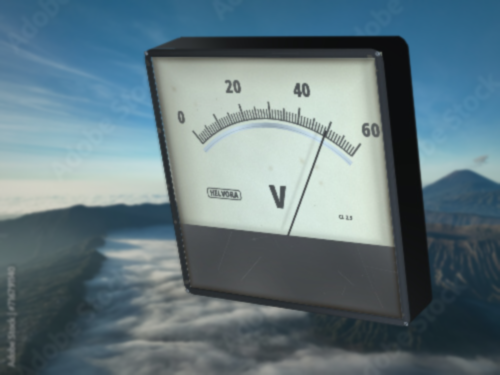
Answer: 50 (V)
